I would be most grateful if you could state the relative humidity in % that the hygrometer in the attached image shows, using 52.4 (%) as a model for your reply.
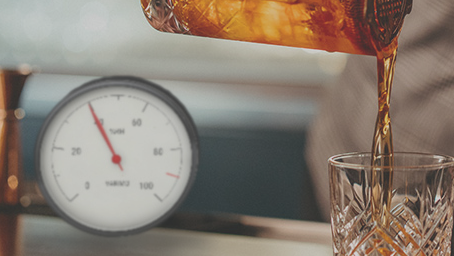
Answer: 40 (%)
